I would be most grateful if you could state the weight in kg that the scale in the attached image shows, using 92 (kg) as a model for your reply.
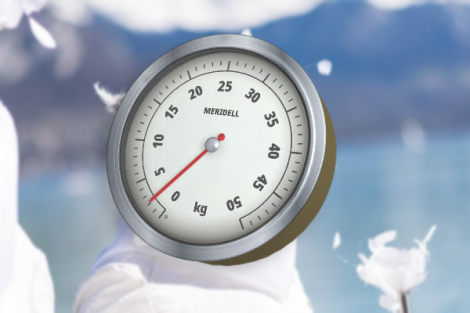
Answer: 2 (kg)
